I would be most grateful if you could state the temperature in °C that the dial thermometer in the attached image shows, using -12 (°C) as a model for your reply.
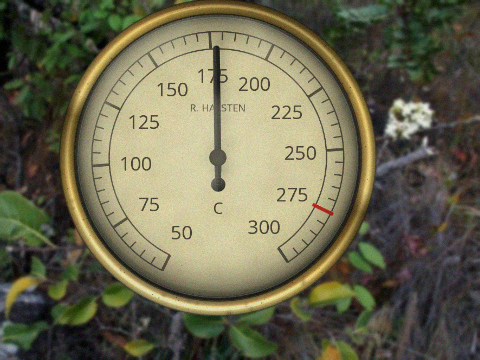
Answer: 177.5 (°C)
